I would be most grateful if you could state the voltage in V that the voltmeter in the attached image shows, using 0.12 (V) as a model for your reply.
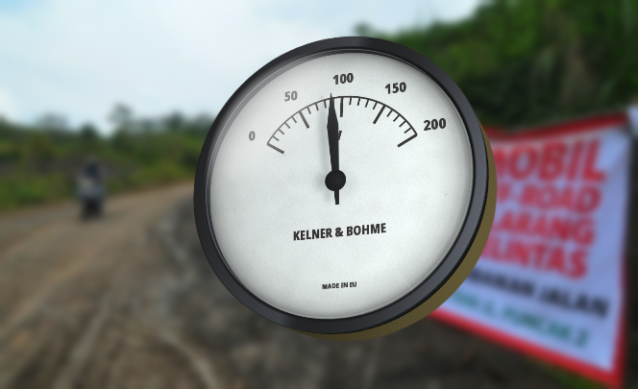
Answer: 90 (V)
